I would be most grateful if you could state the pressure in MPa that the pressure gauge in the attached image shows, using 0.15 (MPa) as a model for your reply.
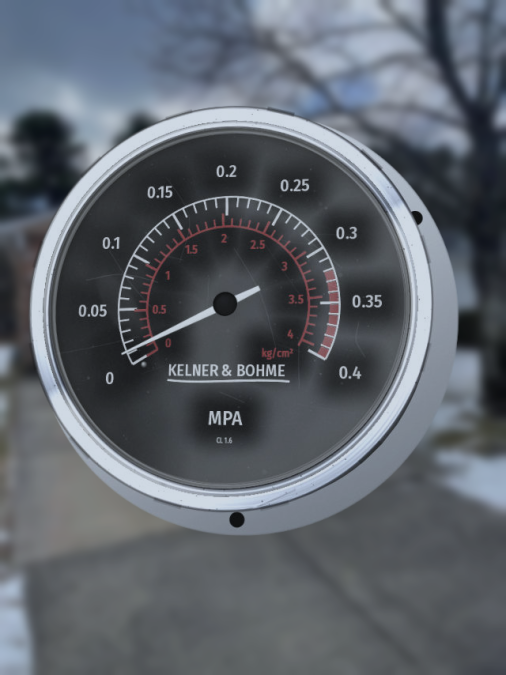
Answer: 0.01 (MPa)
